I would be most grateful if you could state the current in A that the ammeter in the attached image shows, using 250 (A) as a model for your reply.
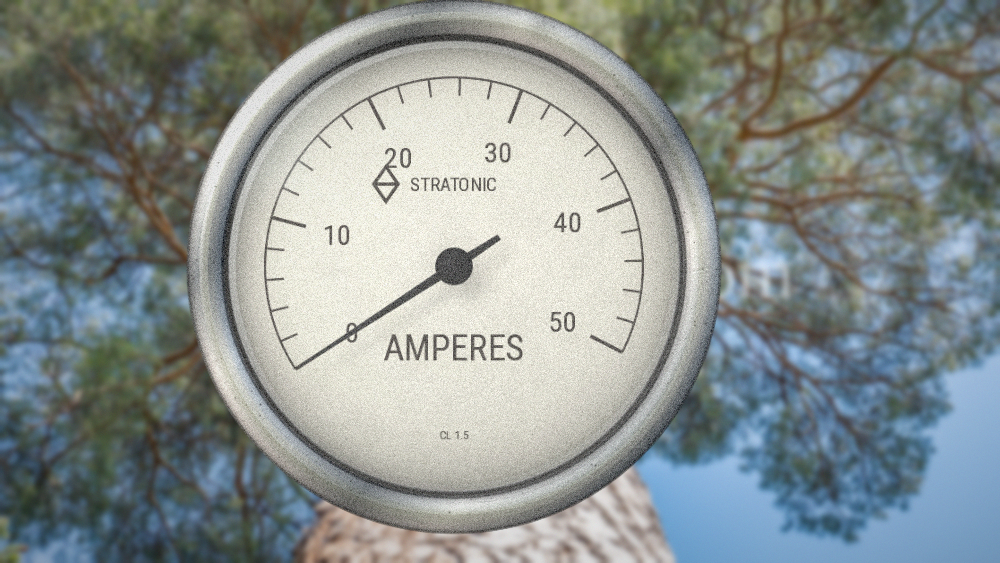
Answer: 0 (A)
